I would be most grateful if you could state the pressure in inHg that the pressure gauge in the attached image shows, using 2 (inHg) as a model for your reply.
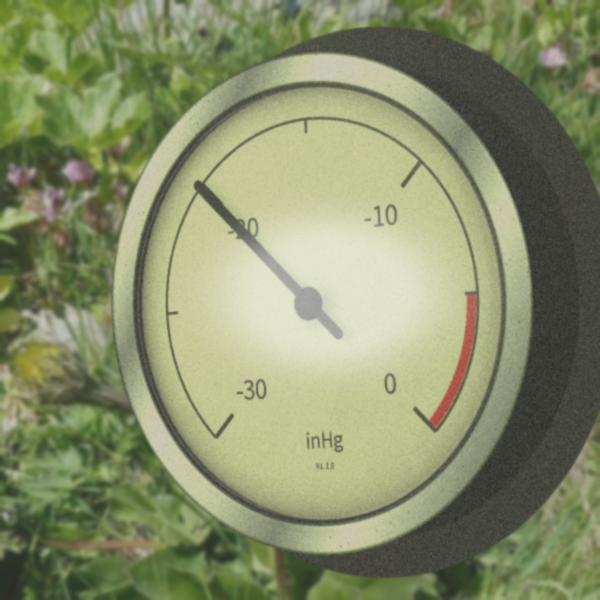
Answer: -20 (inHg)
